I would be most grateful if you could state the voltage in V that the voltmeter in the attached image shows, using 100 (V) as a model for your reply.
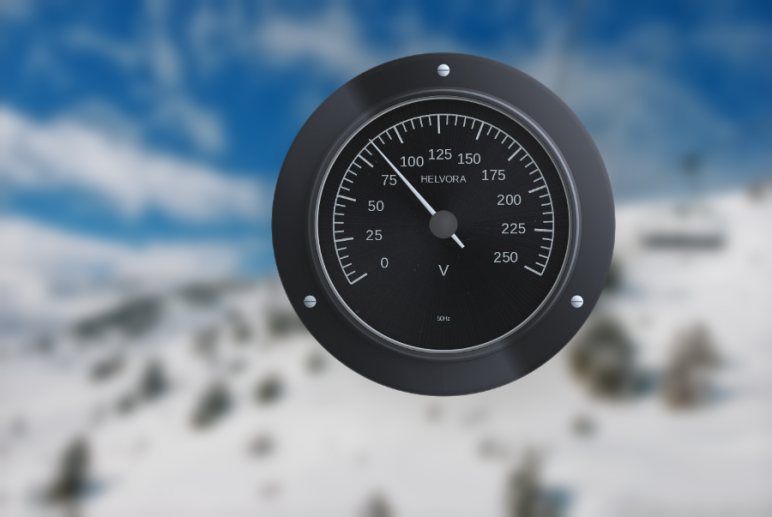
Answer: 85 (V)
